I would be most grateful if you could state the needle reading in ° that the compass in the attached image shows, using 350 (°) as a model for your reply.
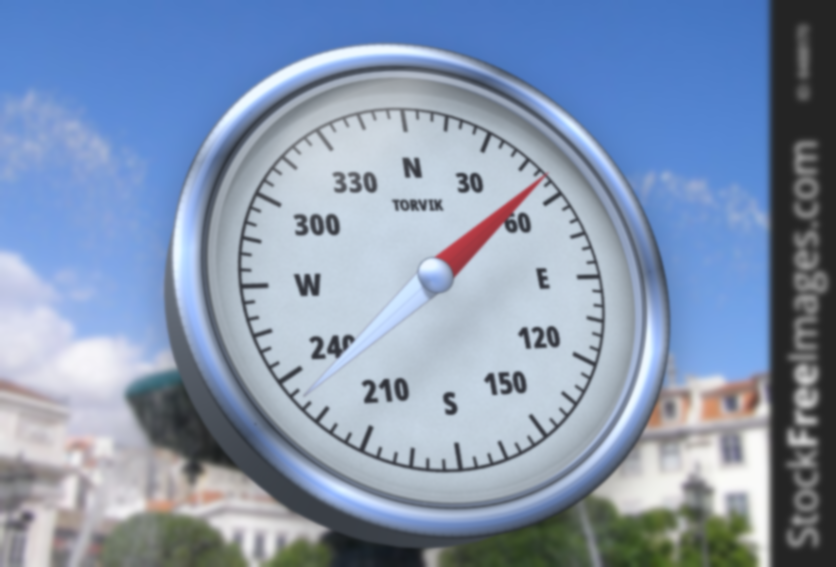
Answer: 52.5 (°)
